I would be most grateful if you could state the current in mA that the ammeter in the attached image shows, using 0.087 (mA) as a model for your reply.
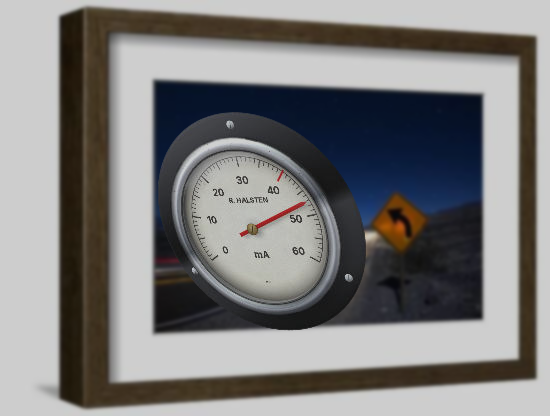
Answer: 47 (mA)
